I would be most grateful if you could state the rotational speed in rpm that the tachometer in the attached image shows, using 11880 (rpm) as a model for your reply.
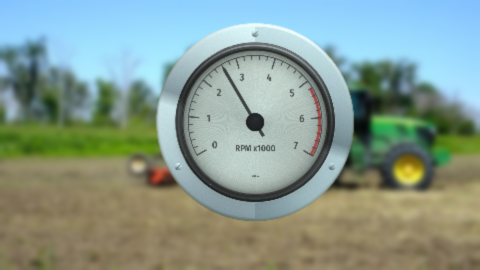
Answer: 2600 (rpm)
